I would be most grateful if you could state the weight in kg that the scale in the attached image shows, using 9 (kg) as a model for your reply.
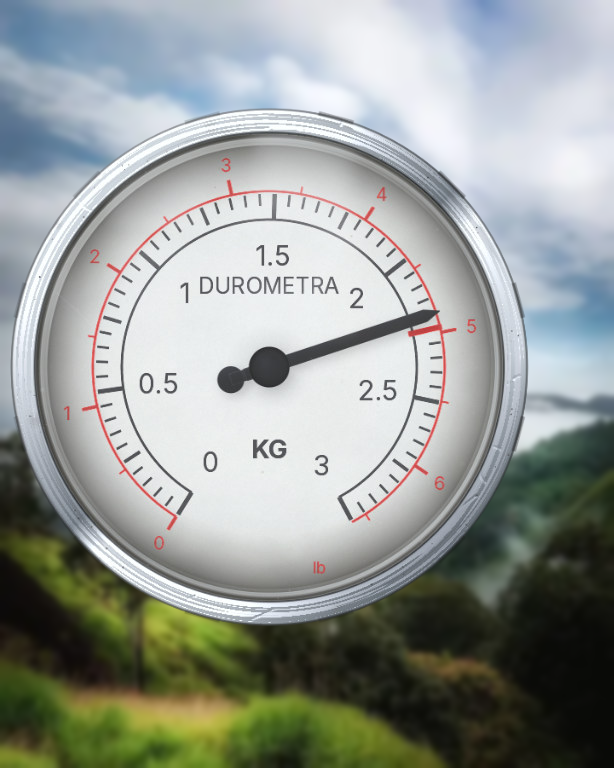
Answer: 2.2 (kg)
